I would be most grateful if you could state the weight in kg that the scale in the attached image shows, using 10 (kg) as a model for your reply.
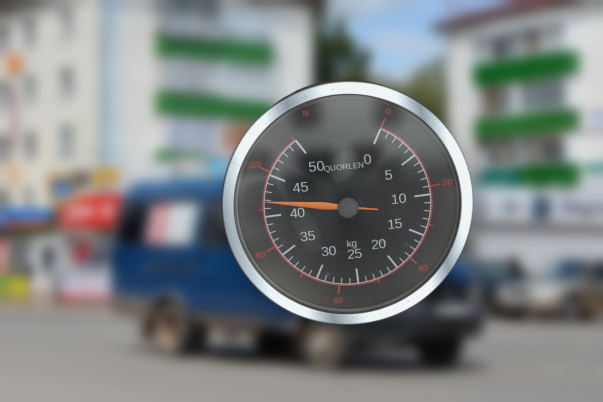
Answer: 42 (kg)
